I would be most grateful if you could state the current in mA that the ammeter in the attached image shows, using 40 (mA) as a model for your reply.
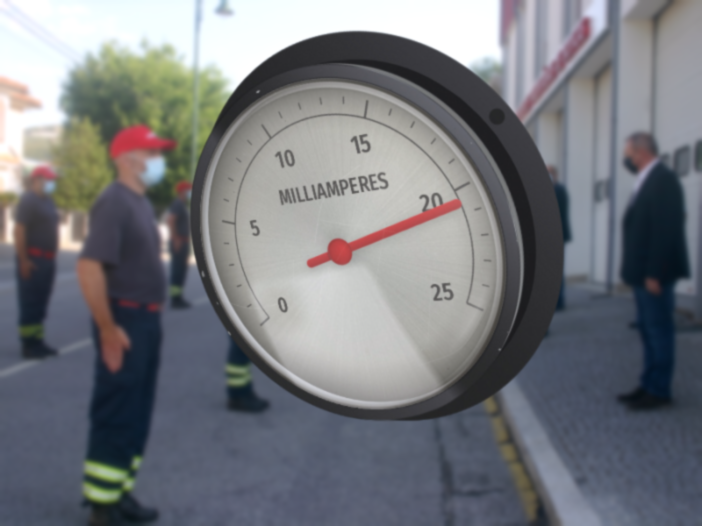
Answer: 20.5 (mA)
